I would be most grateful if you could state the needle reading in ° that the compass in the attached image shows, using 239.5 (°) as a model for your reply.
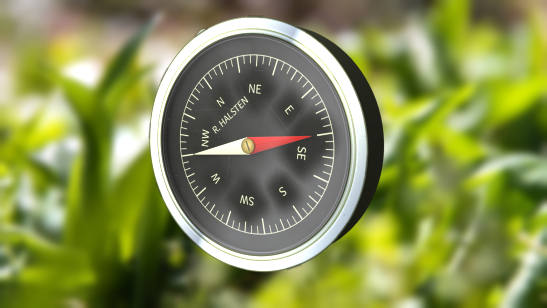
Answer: 120 (°)
